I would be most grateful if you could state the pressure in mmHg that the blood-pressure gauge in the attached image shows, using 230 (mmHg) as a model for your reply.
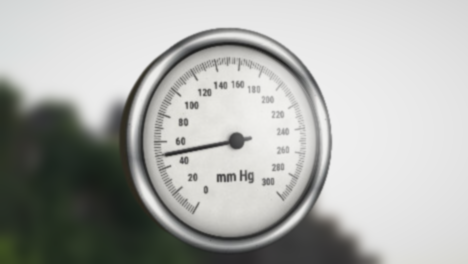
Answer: 50 (mmHg)
